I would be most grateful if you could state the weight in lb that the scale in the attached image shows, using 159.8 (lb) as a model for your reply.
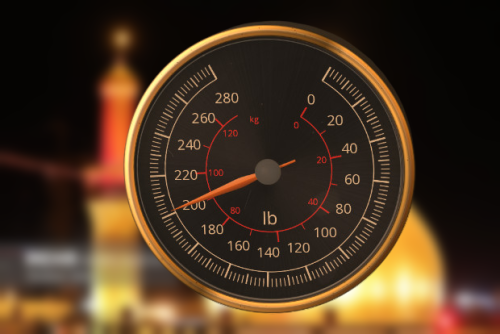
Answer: 202 (lb)
